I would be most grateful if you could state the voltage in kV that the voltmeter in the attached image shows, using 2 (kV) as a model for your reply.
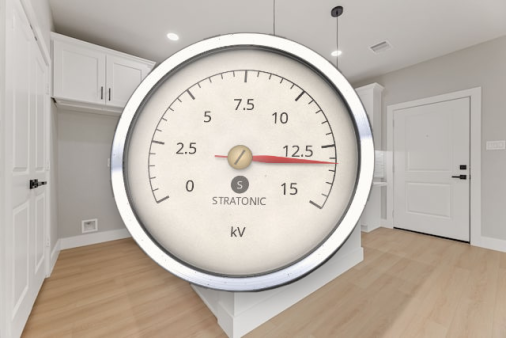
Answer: 13.25 (kV)
